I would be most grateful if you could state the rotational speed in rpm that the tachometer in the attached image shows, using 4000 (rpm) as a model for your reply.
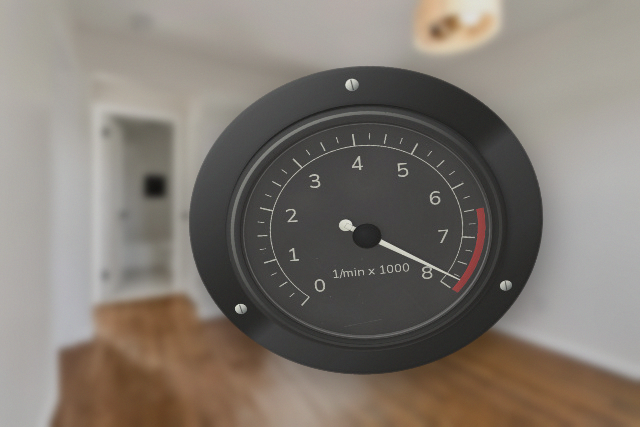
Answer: 7750 (rpm)
